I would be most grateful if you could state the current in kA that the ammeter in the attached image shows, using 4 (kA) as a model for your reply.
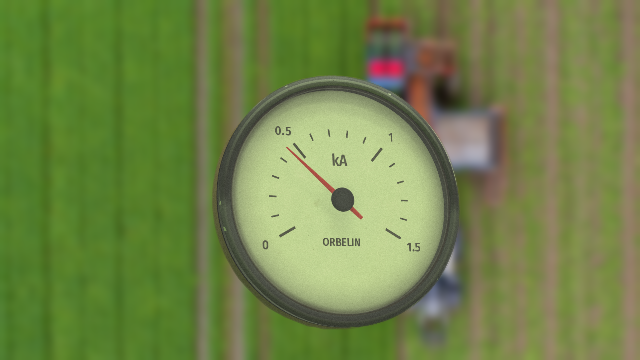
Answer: 0.45 (kA)
